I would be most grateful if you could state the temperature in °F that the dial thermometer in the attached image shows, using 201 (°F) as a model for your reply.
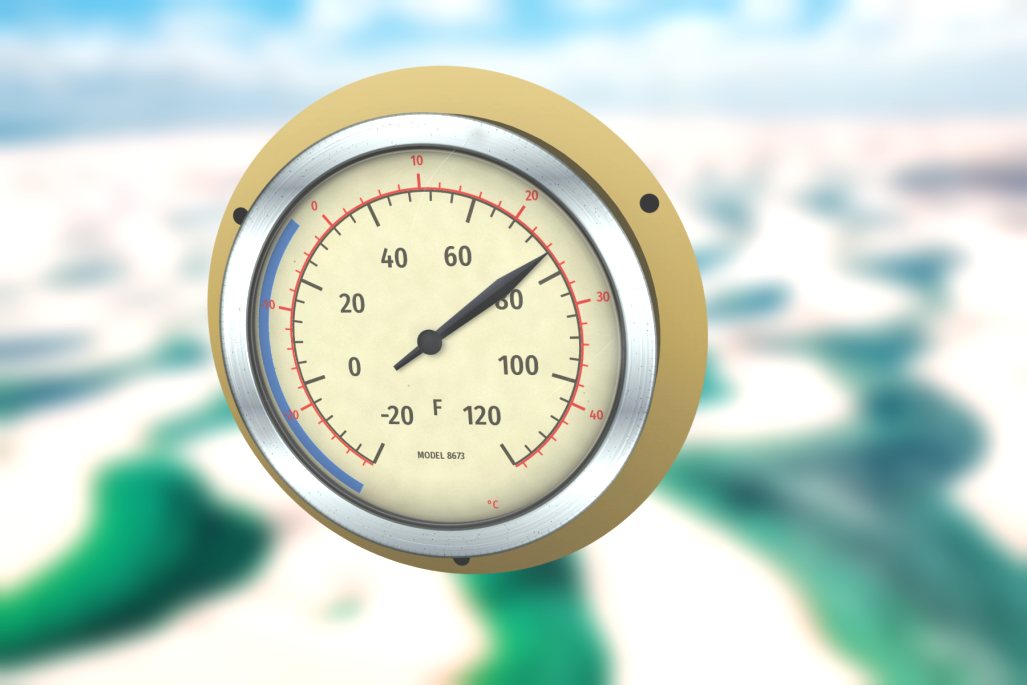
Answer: 76 (°F)
